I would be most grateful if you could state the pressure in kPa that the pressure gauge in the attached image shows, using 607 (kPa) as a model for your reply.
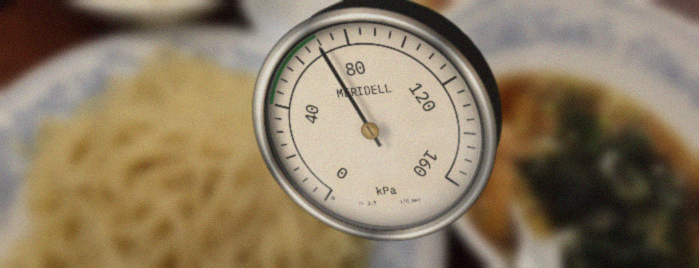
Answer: 70 (kPa)
